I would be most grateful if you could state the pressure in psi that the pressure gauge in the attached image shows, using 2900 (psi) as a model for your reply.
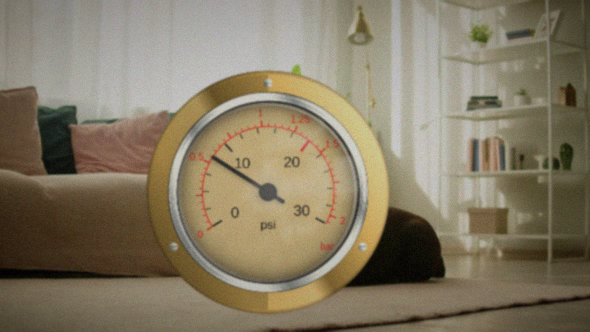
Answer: 8 (psi)
